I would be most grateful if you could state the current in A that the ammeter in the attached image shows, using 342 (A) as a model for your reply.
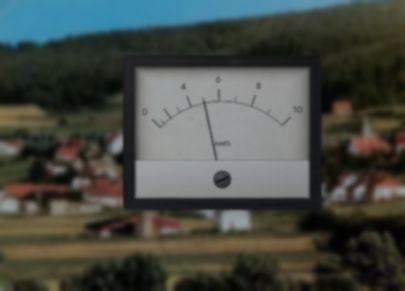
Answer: 5 (A)
